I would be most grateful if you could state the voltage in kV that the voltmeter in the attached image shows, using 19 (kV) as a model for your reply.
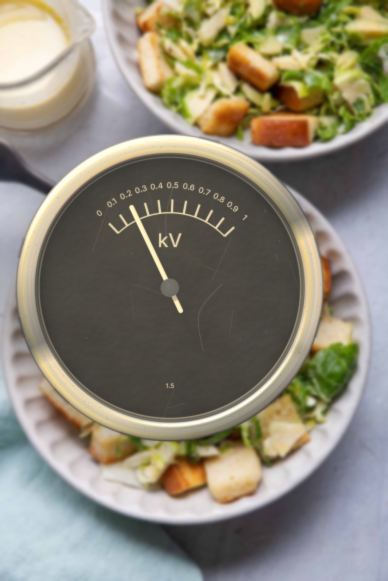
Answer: 0.2 (kV)
